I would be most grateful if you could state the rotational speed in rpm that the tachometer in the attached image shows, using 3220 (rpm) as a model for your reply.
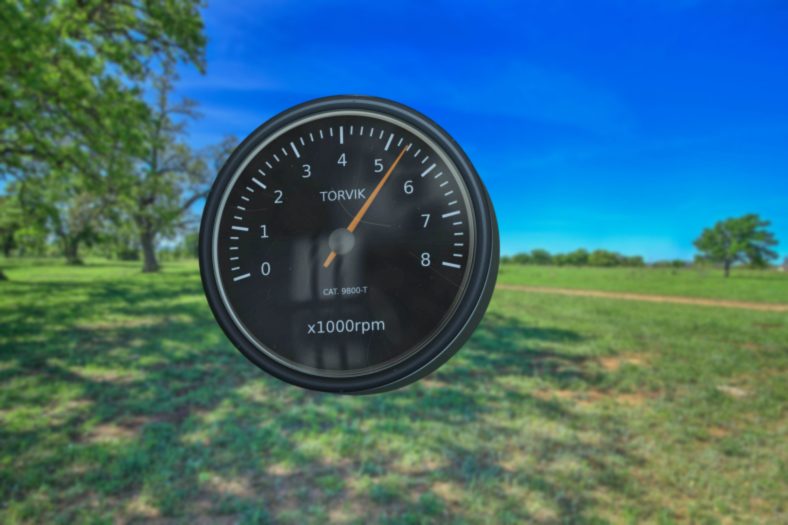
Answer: 5400 (rpm)
